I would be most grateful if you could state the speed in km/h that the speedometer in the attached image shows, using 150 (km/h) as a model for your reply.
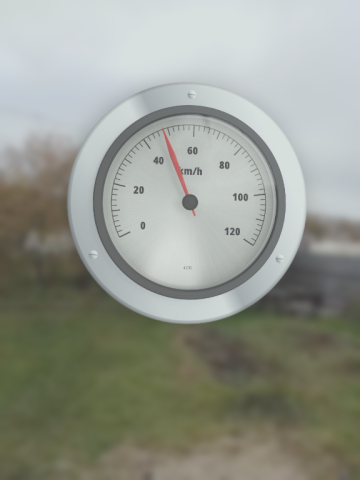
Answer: 48 (km/h)
